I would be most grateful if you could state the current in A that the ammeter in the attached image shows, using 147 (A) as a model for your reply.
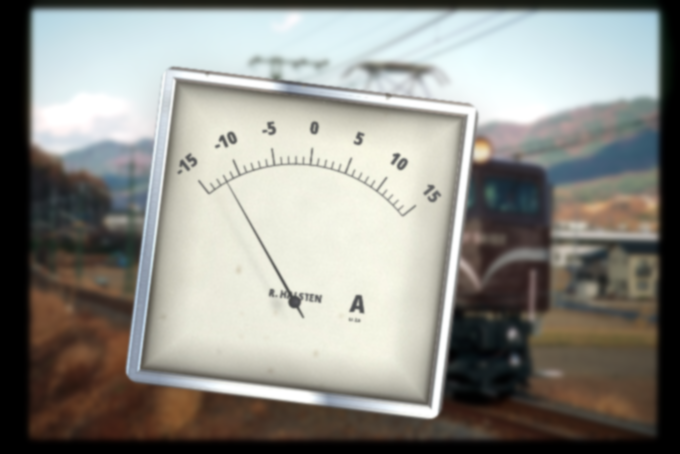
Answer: -12 (A)
